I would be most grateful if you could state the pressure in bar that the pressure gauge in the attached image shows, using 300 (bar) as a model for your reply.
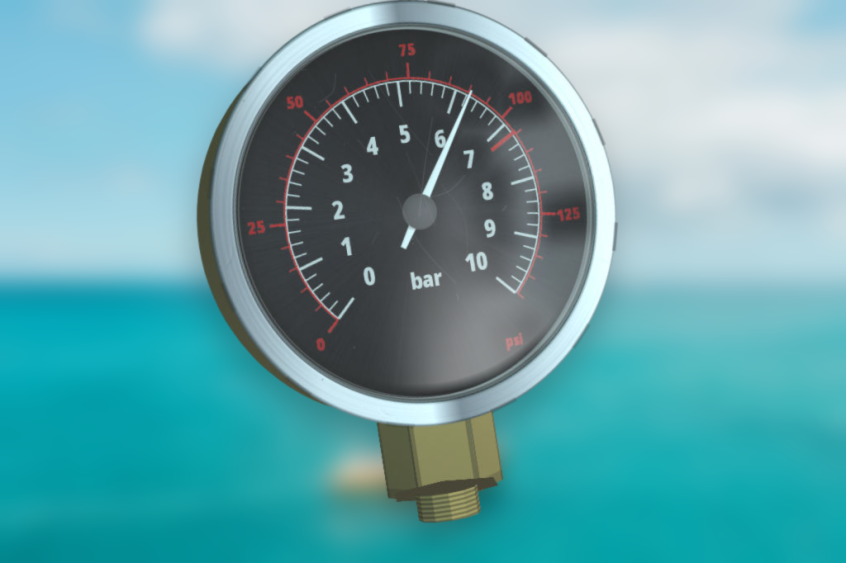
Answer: 6.2 (bar)
